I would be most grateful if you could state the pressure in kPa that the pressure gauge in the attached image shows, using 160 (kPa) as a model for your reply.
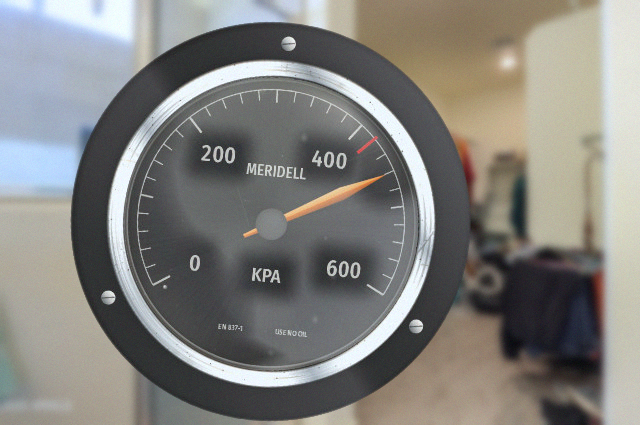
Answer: 460 (kPa)
